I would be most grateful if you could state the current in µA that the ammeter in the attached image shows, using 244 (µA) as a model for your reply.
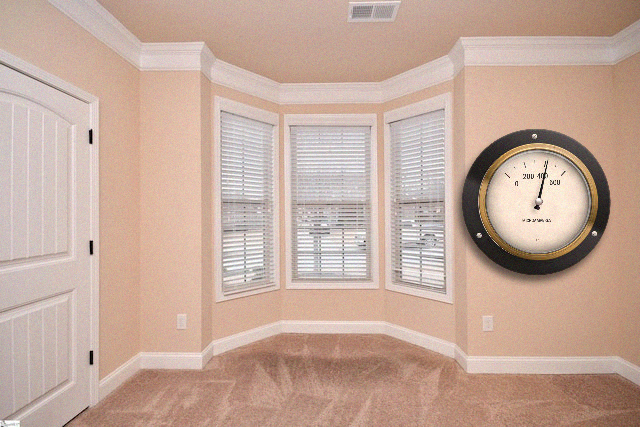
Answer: 400 (µA)
